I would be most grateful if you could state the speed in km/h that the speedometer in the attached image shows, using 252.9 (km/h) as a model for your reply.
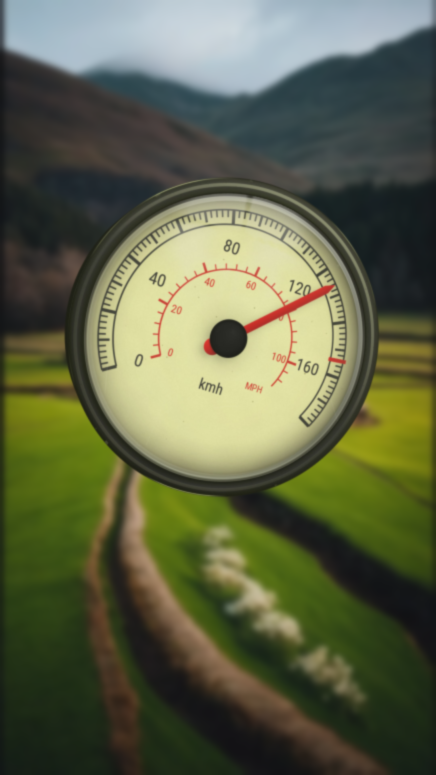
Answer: 126 (km/h)
